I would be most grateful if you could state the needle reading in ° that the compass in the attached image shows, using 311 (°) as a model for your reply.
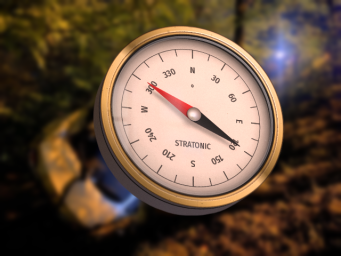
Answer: 300 (°)
